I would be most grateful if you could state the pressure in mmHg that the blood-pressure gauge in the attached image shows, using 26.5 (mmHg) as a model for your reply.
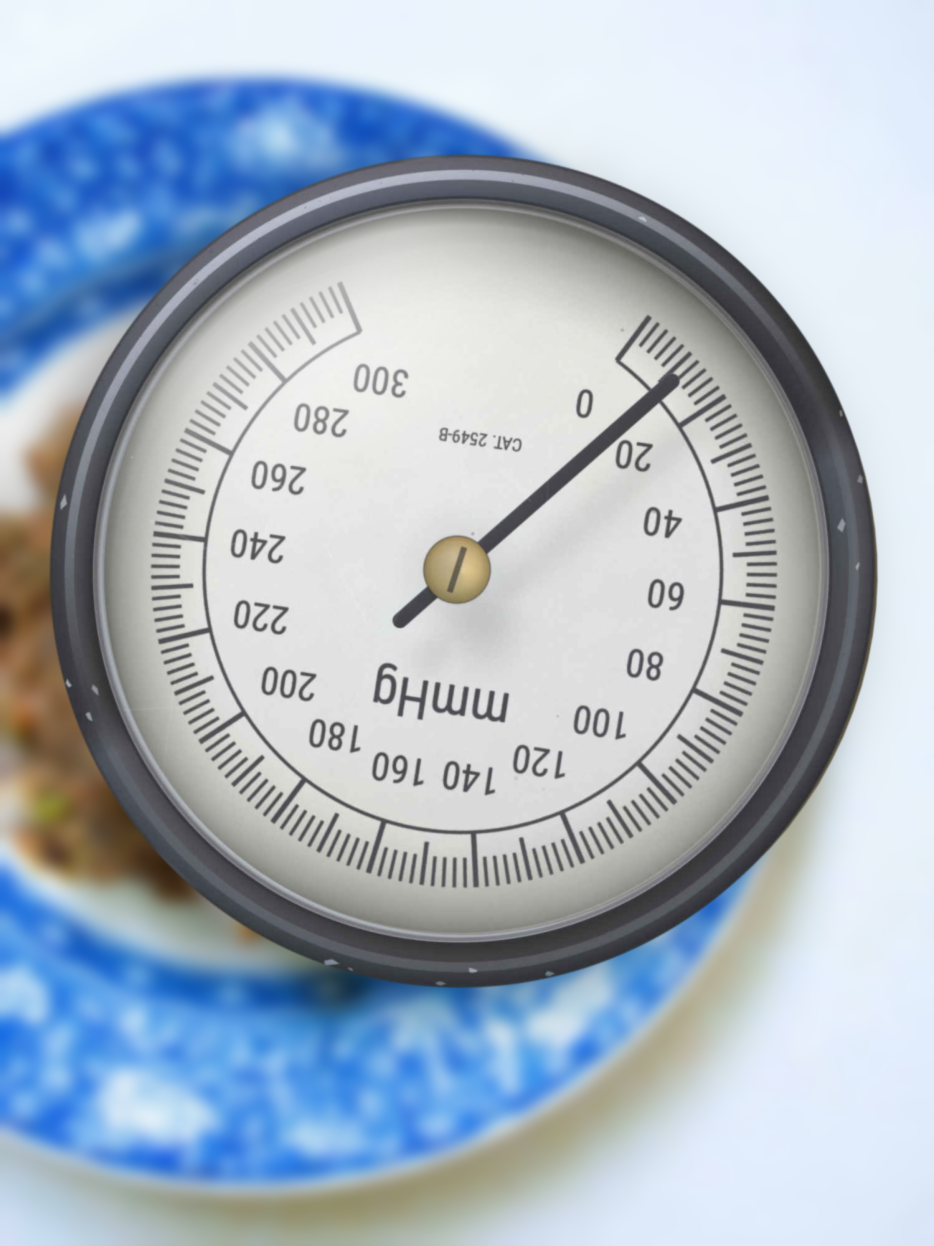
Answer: 12 (mmHg)
